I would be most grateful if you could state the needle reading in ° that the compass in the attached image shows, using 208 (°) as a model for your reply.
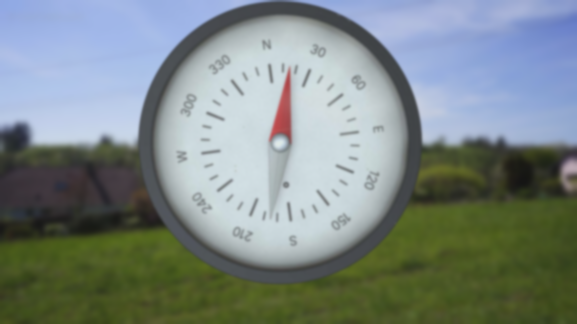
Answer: 15 (°)
